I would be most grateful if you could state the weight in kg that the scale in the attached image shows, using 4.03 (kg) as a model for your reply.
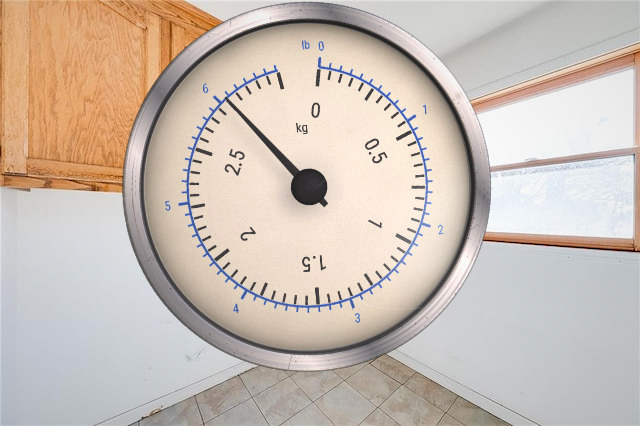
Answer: 2.75 (kg)
